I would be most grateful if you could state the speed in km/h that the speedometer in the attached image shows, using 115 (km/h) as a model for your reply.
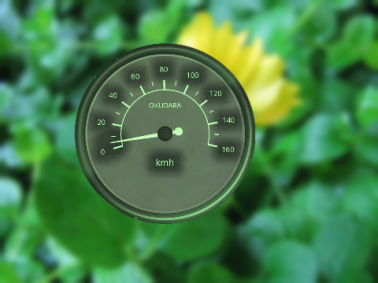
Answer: 5 (km/h)
